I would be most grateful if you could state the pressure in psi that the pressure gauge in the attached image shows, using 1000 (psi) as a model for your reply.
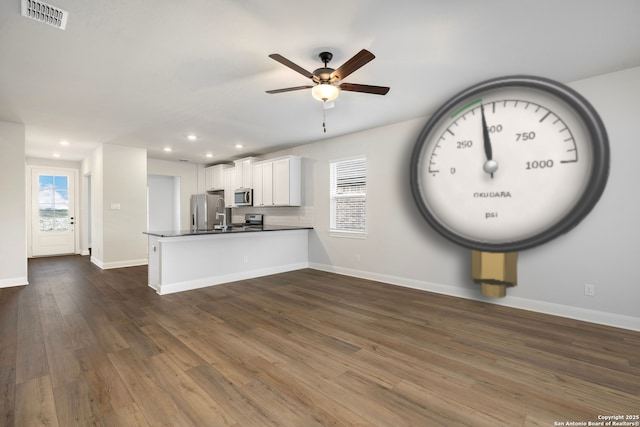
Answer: 450 (psi)
